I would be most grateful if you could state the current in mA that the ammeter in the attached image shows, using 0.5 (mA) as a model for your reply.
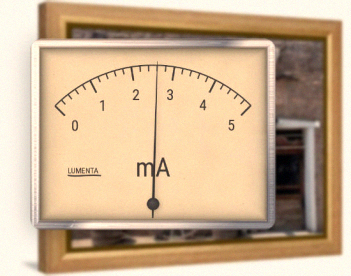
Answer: 2.6 (mA)
